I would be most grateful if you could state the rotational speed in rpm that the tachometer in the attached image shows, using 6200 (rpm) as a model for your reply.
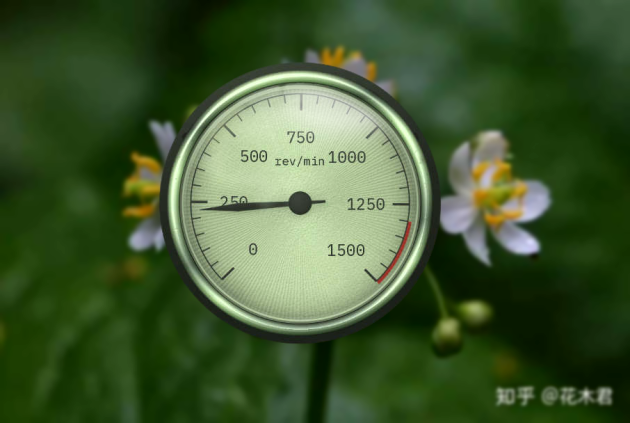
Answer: 225 (rpm)
